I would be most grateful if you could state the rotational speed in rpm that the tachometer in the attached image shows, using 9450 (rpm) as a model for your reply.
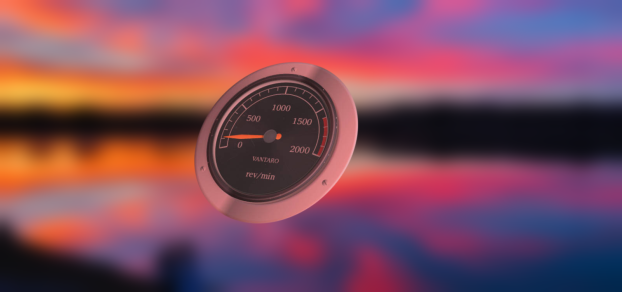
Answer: 100 (rpm)
